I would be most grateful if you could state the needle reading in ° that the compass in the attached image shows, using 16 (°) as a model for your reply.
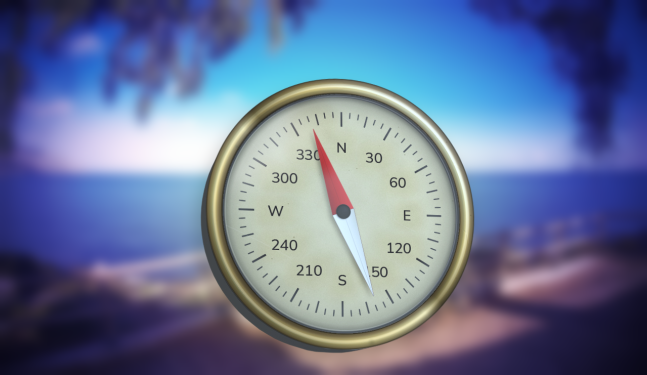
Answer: 340 (°)
